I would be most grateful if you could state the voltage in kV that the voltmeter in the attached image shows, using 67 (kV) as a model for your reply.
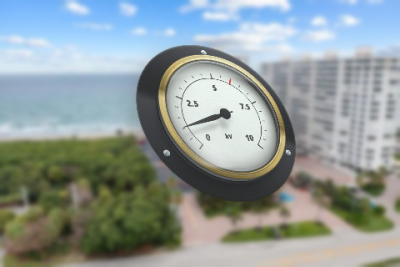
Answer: 1 (kV)
